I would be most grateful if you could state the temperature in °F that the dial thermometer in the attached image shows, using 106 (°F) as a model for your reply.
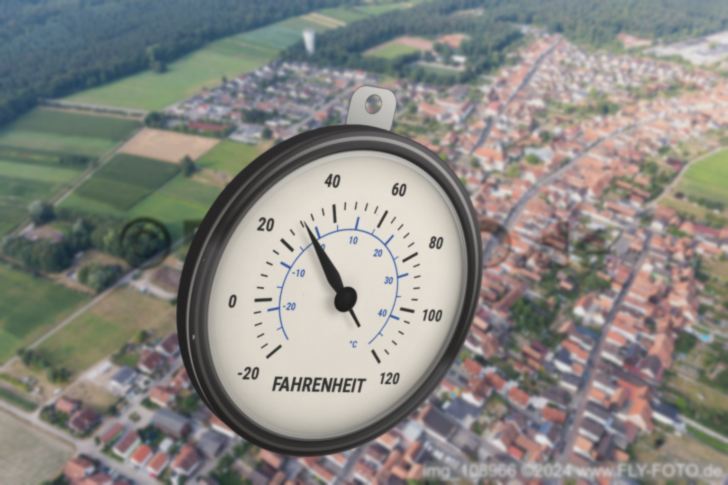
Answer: 28 (°F)
